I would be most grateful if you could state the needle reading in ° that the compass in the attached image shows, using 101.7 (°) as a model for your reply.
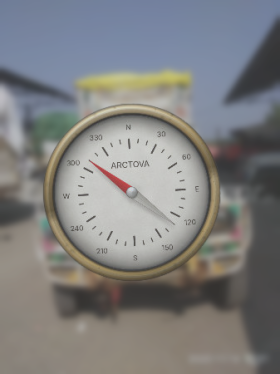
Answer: 310 (°)
